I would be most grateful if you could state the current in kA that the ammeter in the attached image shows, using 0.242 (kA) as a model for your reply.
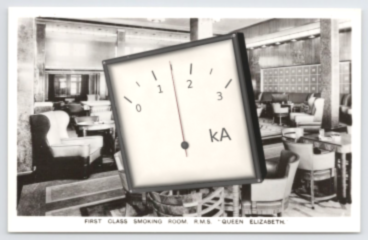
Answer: 1.5 (kA)
